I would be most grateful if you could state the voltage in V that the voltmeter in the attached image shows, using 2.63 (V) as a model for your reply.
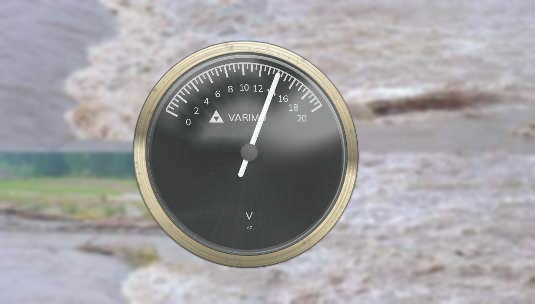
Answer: 14 (V)
